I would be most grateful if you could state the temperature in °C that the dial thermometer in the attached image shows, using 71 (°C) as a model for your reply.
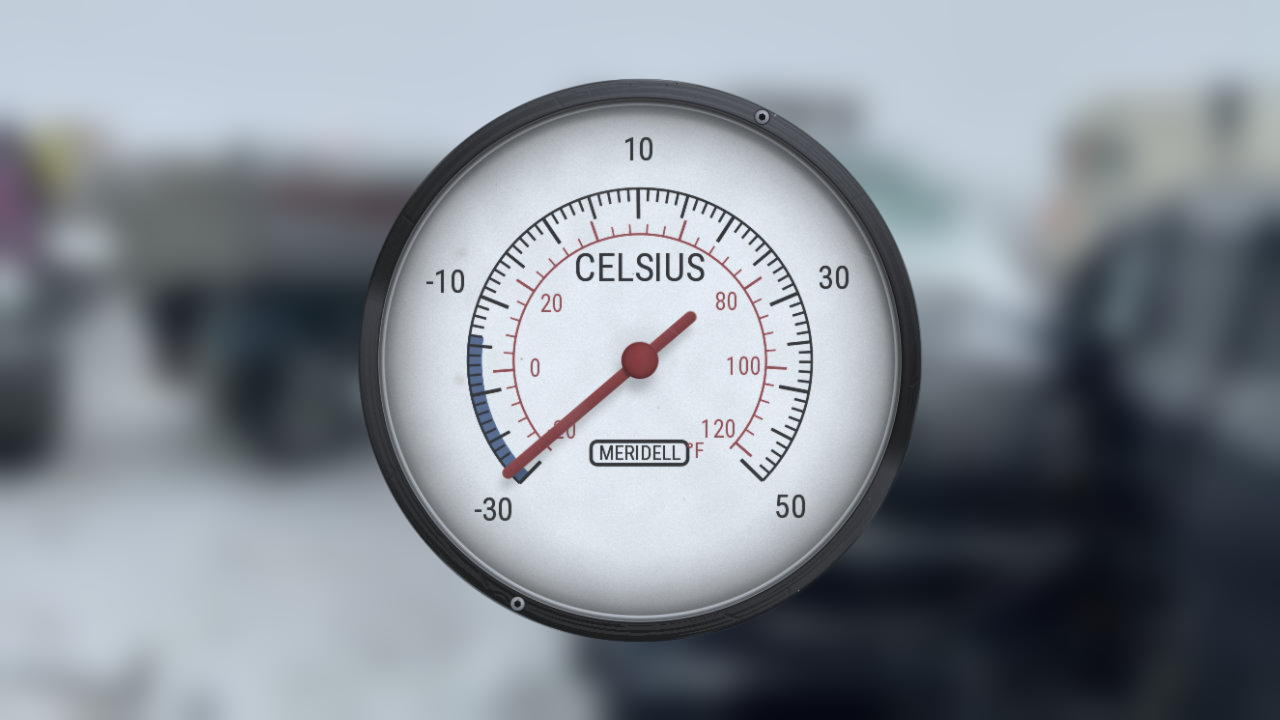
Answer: -28.5 (°C)
